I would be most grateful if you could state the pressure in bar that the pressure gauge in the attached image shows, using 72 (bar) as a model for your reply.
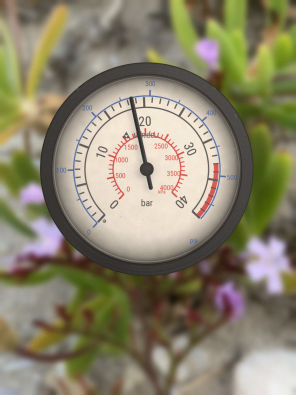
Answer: 18.5 (bar)
